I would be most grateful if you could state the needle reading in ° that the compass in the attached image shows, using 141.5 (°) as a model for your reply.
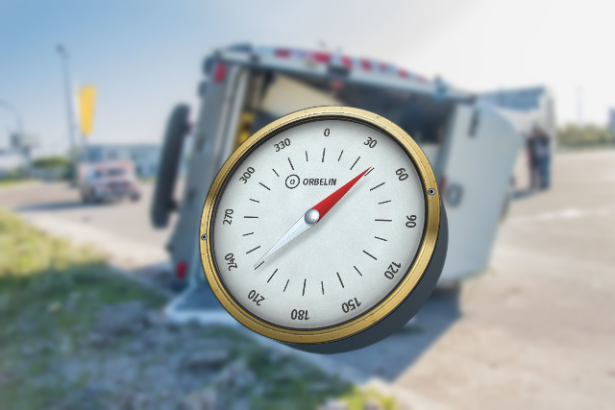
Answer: 45 (°)
